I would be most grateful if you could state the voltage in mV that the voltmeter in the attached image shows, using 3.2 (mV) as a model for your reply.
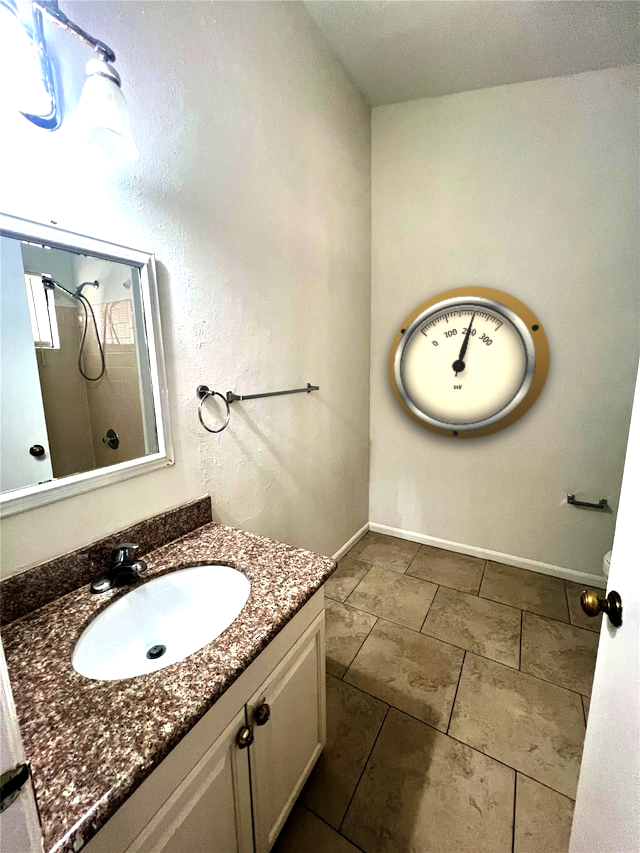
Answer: 200 (mV)
